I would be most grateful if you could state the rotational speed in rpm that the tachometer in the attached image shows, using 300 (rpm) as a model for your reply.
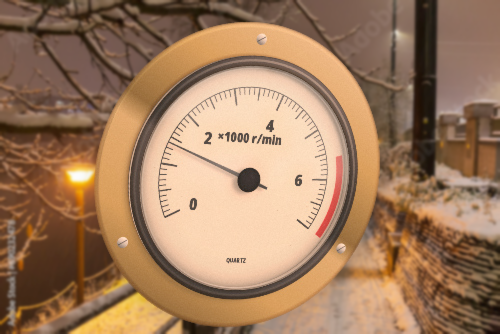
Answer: 1400 (rpm)
